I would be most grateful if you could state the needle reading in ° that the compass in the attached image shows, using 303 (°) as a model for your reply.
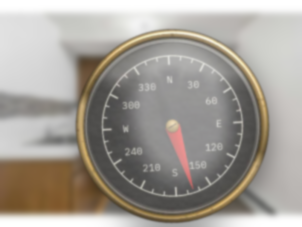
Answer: 165 (°)
